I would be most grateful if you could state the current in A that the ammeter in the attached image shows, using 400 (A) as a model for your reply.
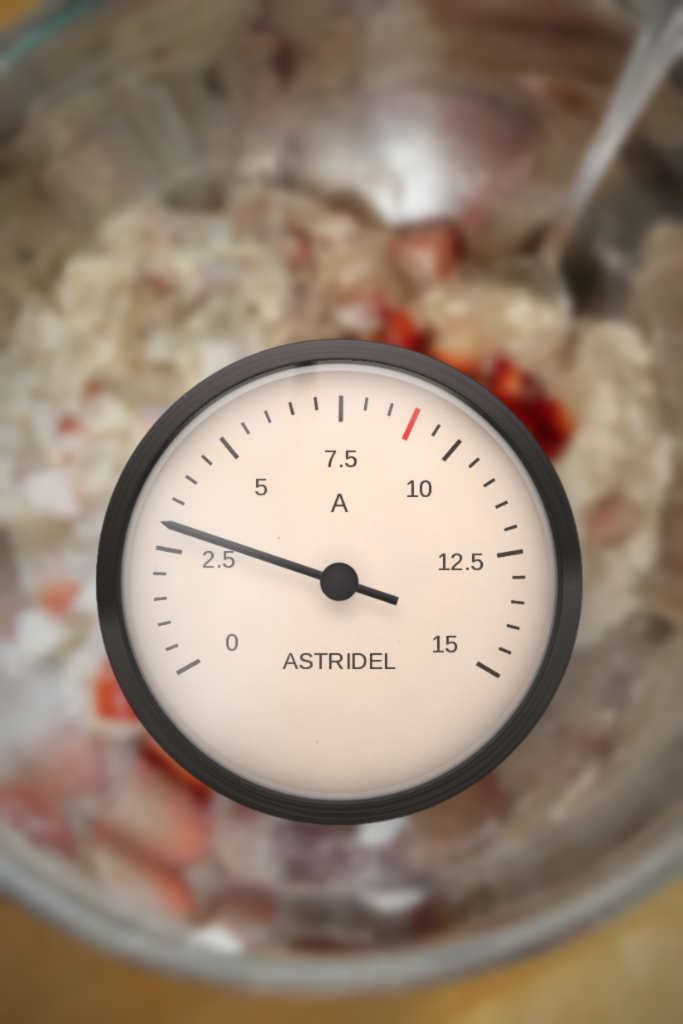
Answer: 3 (A)
